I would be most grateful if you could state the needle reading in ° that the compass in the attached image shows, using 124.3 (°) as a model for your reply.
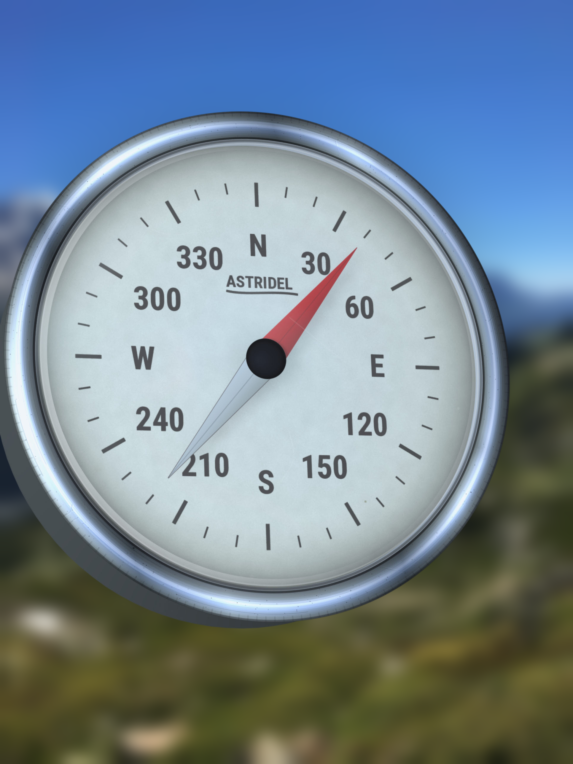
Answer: 40 (°)
